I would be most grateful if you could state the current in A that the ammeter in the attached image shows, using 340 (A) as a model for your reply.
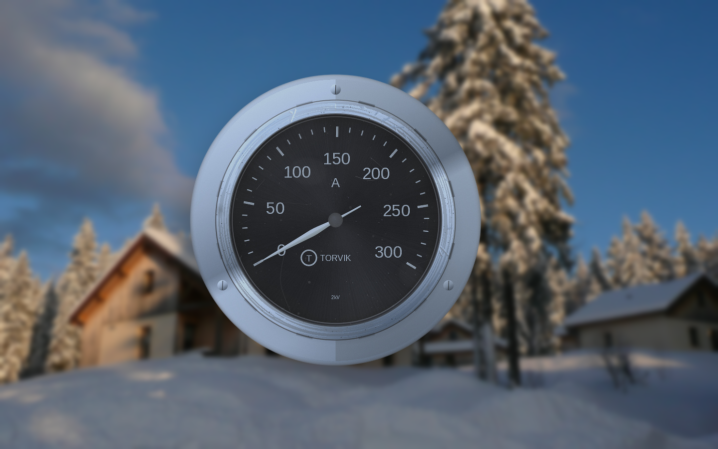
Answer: 0 (A)
